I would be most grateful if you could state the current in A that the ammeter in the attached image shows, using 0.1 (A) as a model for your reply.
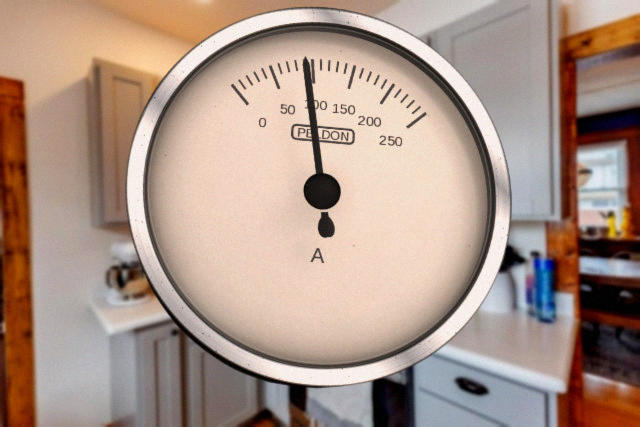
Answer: 90 (A)
